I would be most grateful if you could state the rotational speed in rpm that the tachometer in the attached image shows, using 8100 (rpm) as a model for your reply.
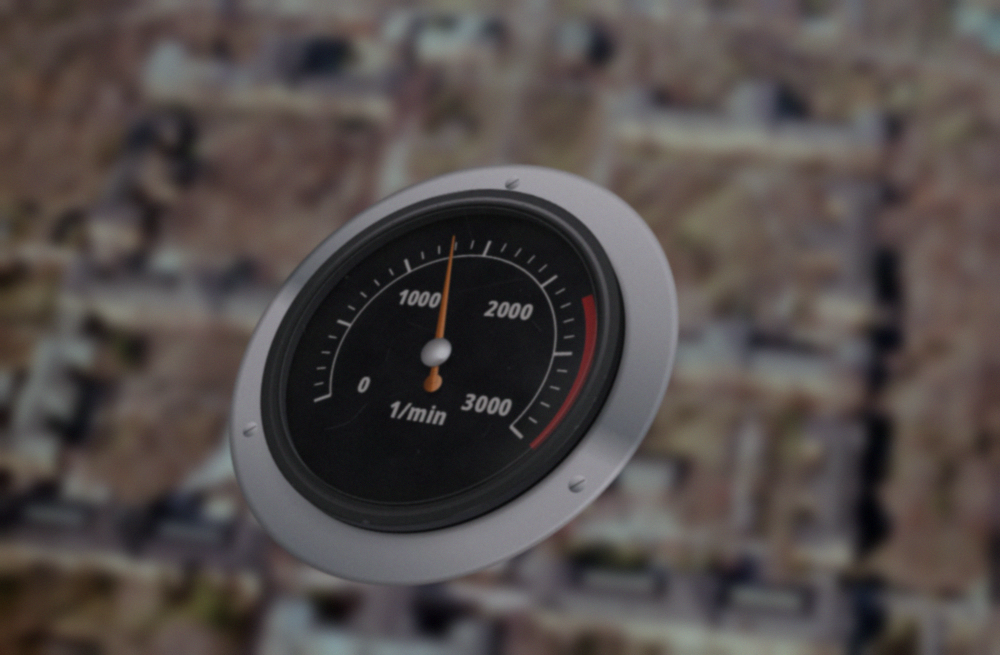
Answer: 1300 (rpm)
